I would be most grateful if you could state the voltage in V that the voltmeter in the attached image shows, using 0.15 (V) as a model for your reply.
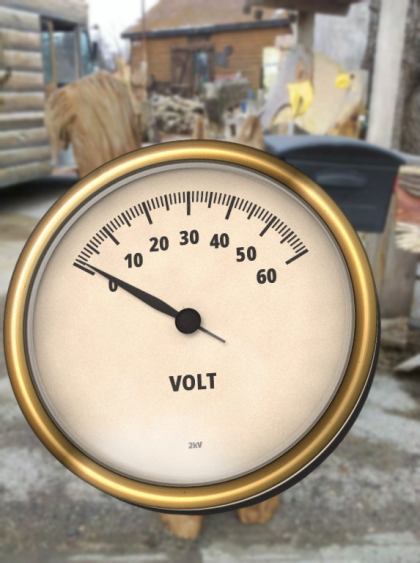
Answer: 1 (V)
